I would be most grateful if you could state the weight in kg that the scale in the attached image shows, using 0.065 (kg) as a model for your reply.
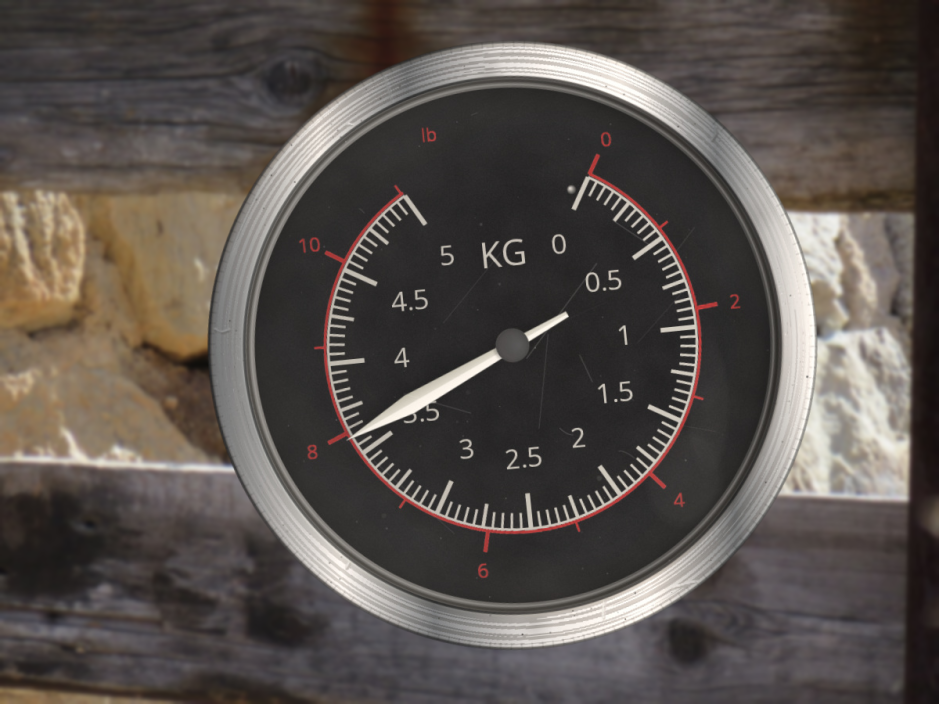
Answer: 3.6 (kg)
